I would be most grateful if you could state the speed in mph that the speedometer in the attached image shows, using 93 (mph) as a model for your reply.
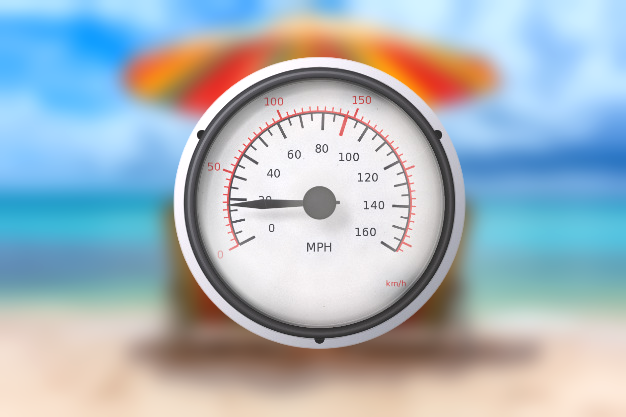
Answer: 17.5 (mph)
